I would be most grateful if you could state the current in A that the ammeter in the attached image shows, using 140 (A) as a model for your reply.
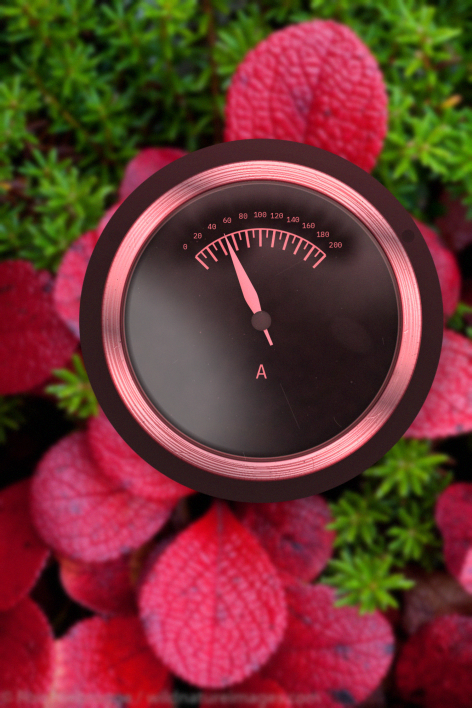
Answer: 50 (A)
